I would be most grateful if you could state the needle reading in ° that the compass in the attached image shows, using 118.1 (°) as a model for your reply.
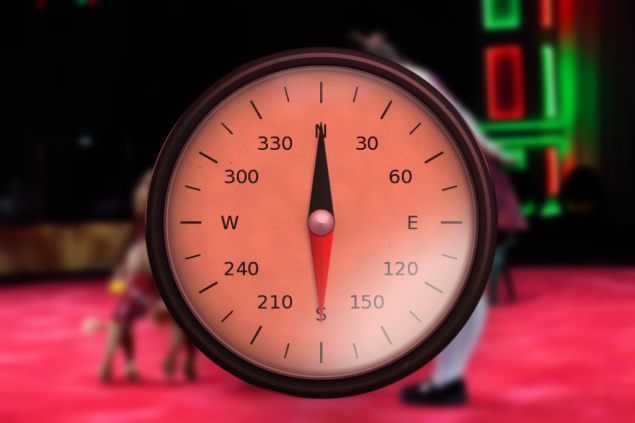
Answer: 180 (°)
